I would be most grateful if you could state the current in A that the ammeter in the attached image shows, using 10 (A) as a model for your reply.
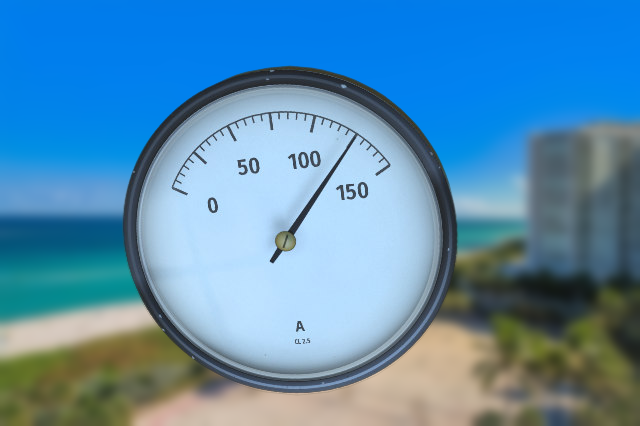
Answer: 125 (A)
